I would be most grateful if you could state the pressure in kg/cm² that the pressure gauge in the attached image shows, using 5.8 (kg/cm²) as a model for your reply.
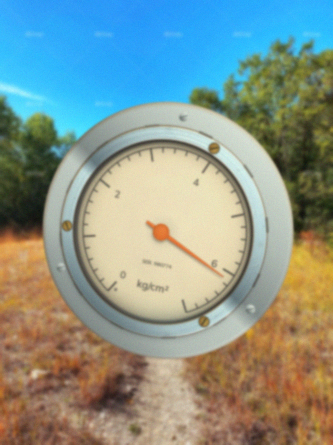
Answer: 6.1 (kg/cm²)
